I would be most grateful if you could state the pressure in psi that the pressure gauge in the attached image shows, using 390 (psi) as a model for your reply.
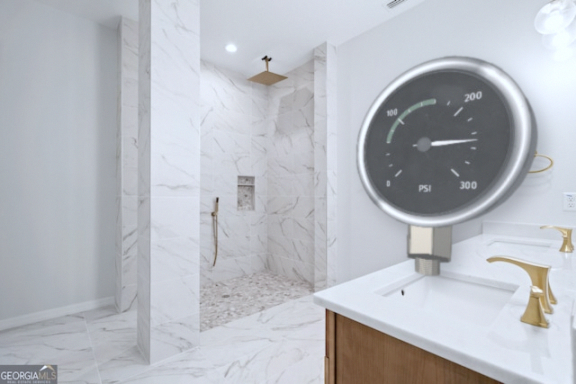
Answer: 250 (psi)
